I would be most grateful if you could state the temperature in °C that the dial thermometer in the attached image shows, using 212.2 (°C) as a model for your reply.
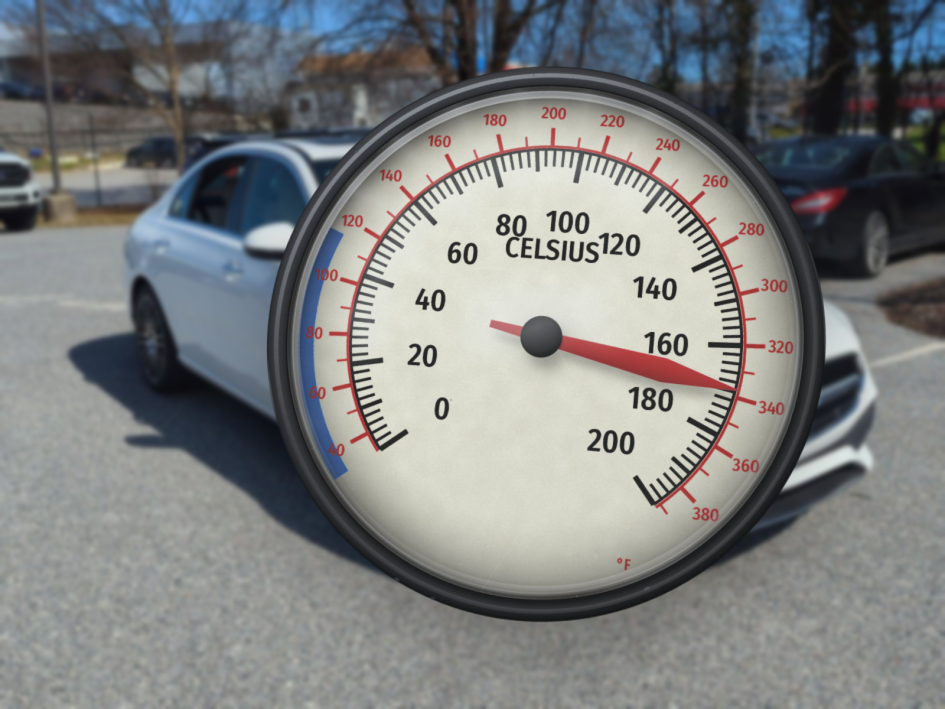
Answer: 170 (°C)
